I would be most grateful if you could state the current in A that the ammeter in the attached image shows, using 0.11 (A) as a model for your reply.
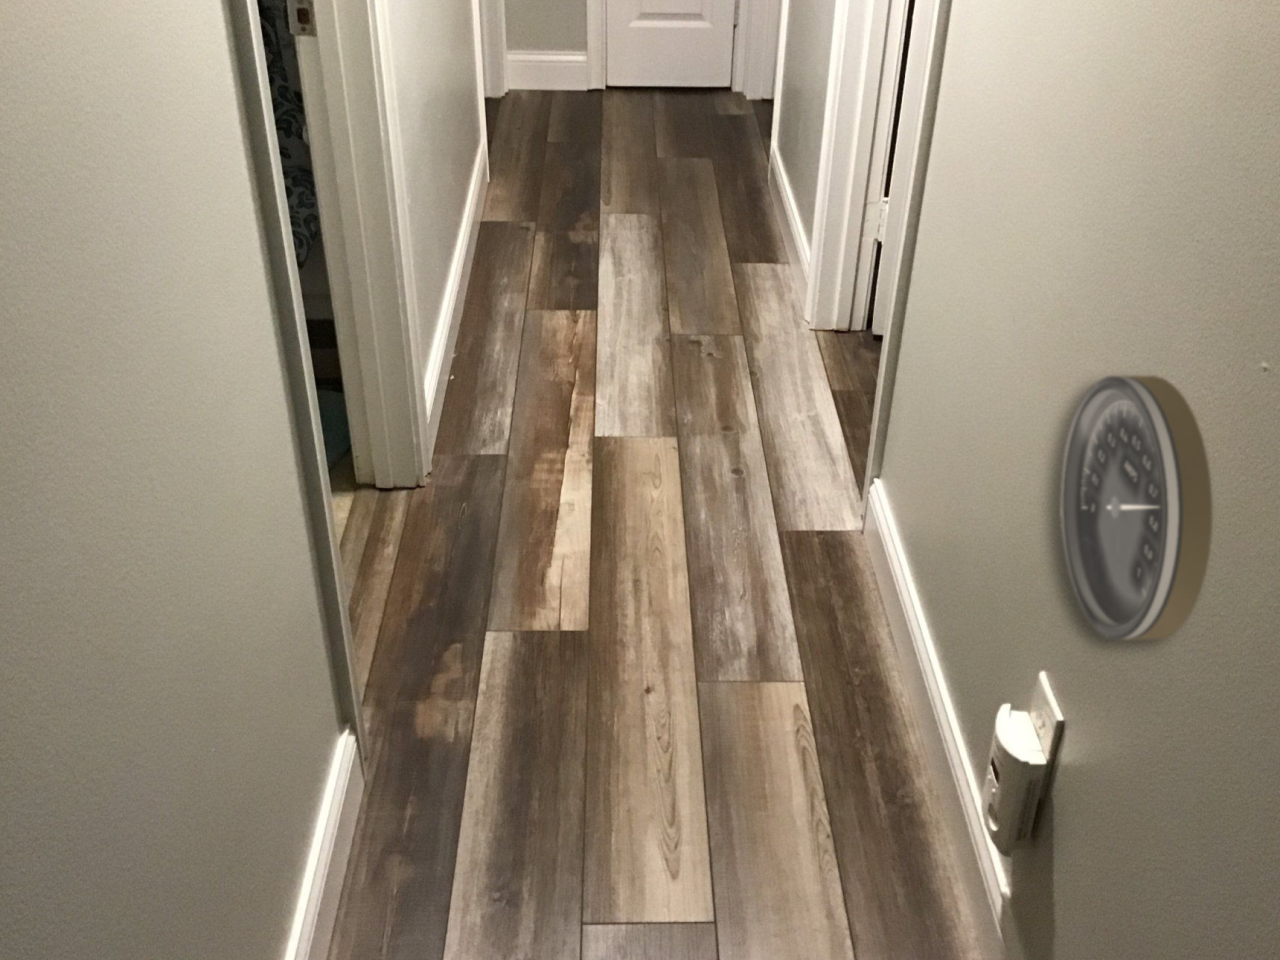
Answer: 0.75 (A)
